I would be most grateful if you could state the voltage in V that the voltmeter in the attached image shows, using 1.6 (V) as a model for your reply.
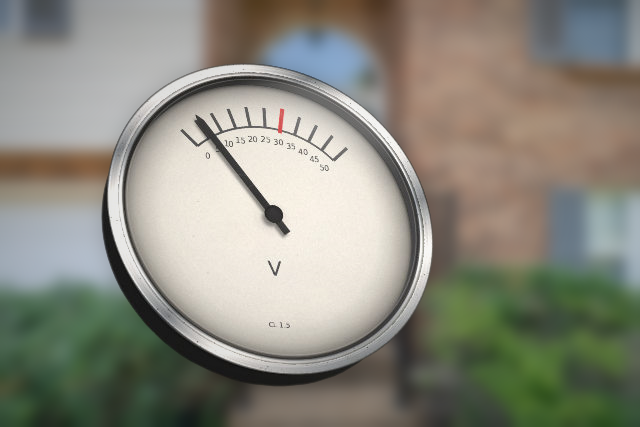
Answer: 5 (V)
